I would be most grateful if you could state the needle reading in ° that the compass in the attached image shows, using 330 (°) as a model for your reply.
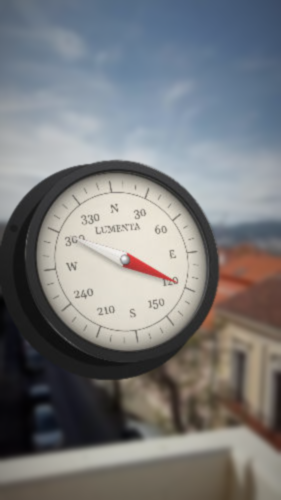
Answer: 120 (°)
